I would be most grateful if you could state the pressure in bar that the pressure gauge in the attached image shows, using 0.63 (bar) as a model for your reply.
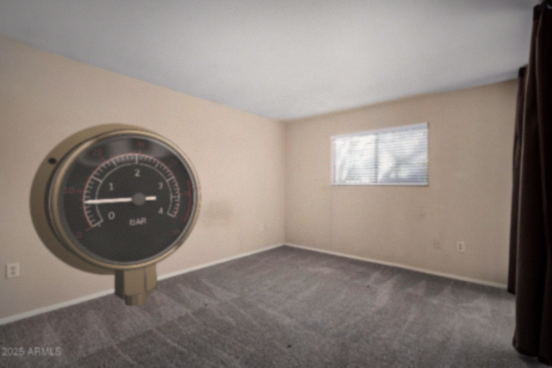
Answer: 0.5 (bar)
